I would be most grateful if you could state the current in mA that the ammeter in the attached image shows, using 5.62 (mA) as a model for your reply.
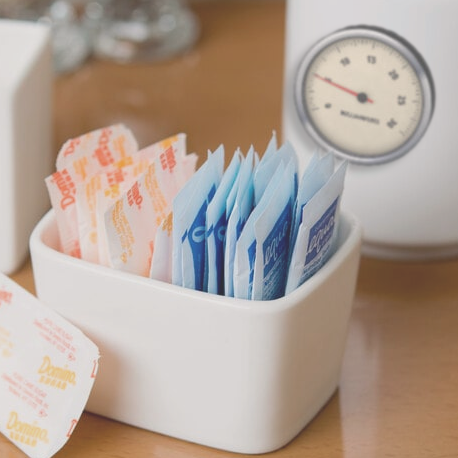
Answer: 5 (mA)
